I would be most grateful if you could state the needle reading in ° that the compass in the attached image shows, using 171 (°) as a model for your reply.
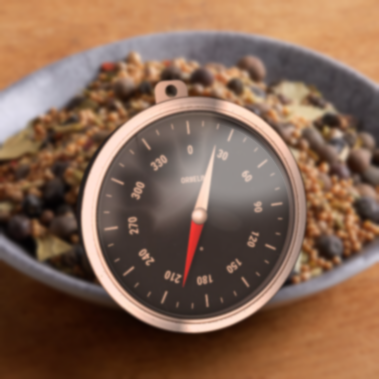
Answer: 200 (°)
